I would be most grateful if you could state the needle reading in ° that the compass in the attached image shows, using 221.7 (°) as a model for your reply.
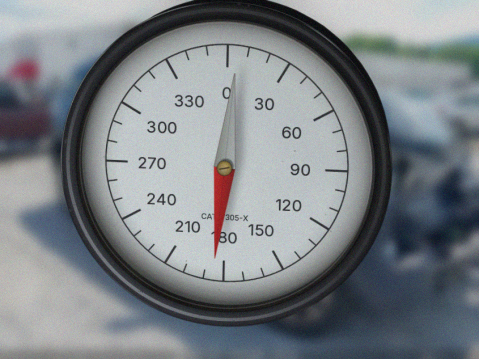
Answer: 185 (°)
